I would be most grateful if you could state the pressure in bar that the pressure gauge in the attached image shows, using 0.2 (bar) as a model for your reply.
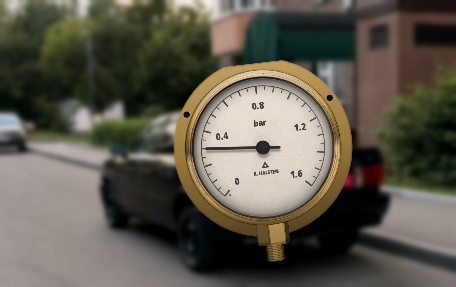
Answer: 0.3 (bar)
